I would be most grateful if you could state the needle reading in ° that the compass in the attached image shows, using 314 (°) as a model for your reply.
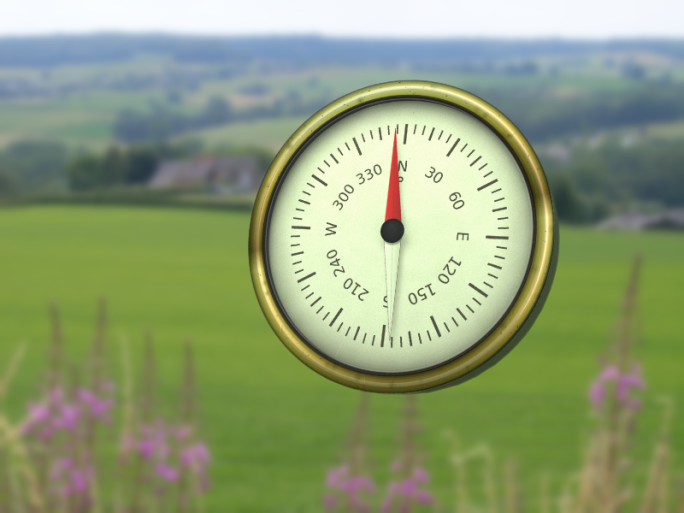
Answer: 355 (°)
